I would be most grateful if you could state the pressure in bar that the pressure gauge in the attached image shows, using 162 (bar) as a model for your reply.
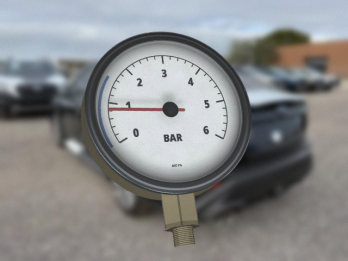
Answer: 0.8 (bar)
